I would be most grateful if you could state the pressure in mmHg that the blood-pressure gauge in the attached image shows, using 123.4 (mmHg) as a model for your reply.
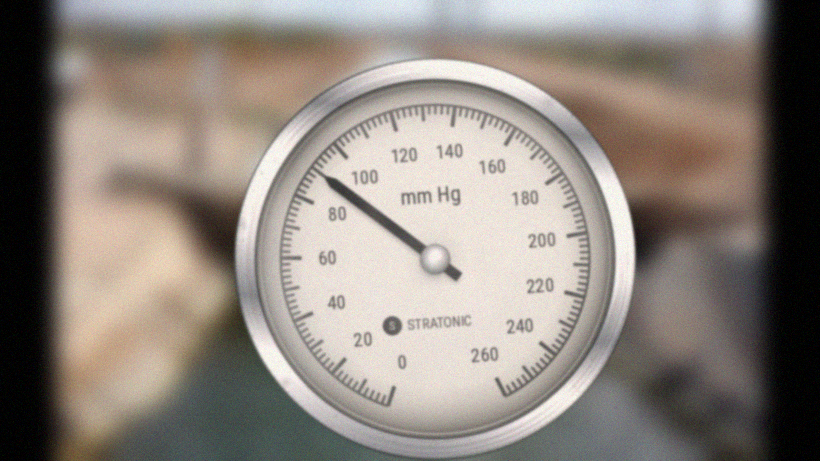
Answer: 90 (mmHg)
